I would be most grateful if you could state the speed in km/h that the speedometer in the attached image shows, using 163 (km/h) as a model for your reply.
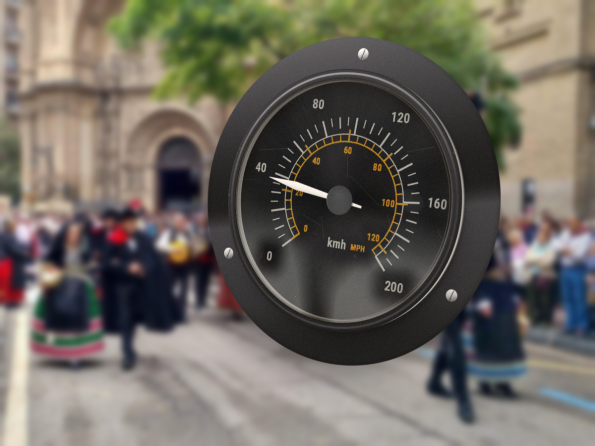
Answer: 37.5 (km/h)
